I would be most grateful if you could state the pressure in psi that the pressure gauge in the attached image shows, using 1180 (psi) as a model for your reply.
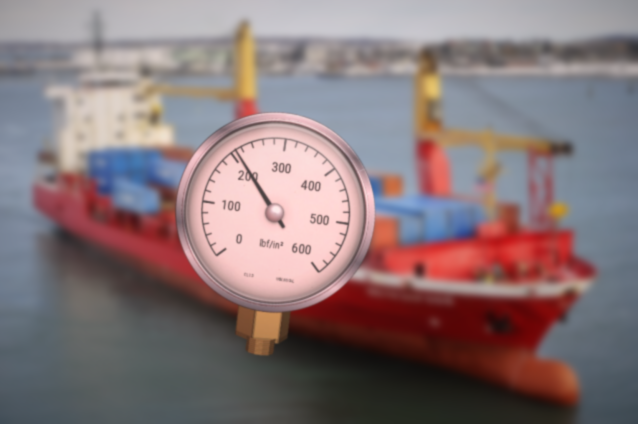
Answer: 210 (psi)
